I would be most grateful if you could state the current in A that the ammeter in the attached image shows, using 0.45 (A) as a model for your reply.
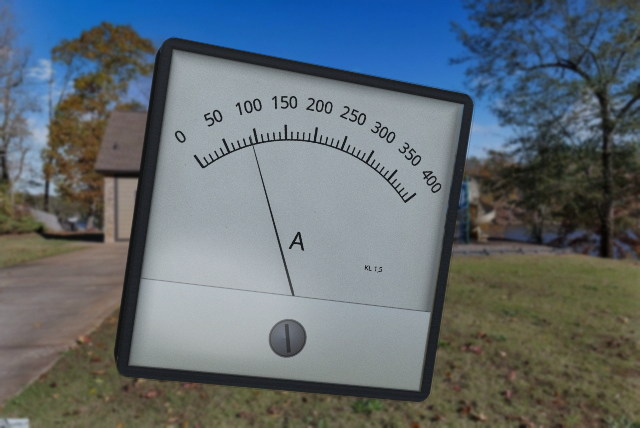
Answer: 90 (A)
